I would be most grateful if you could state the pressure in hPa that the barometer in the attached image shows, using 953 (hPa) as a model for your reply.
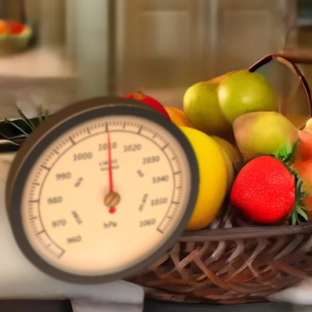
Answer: 1010 (hPa)
